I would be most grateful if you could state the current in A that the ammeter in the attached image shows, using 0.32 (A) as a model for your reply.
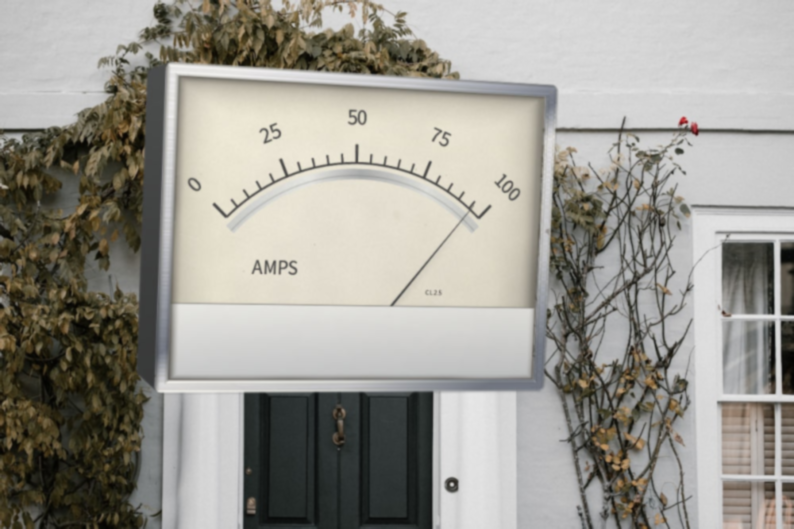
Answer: 95 (A)
